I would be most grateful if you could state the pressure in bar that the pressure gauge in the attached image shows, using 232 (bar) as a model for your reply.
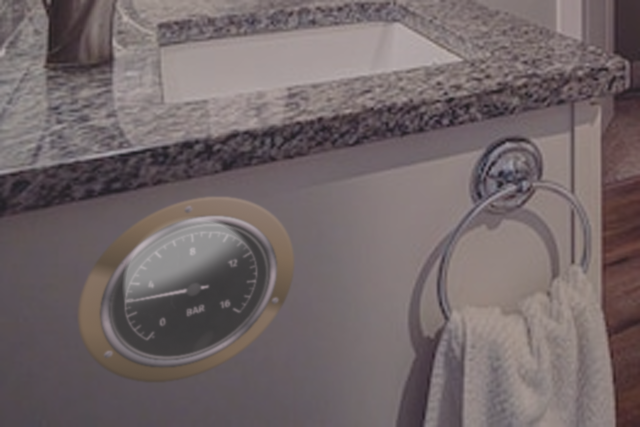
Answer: 3 (bar)
